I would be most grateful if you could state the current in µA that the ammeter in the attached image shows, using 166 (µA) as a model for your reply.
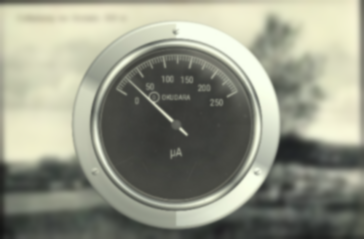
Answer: 25 (µA)
